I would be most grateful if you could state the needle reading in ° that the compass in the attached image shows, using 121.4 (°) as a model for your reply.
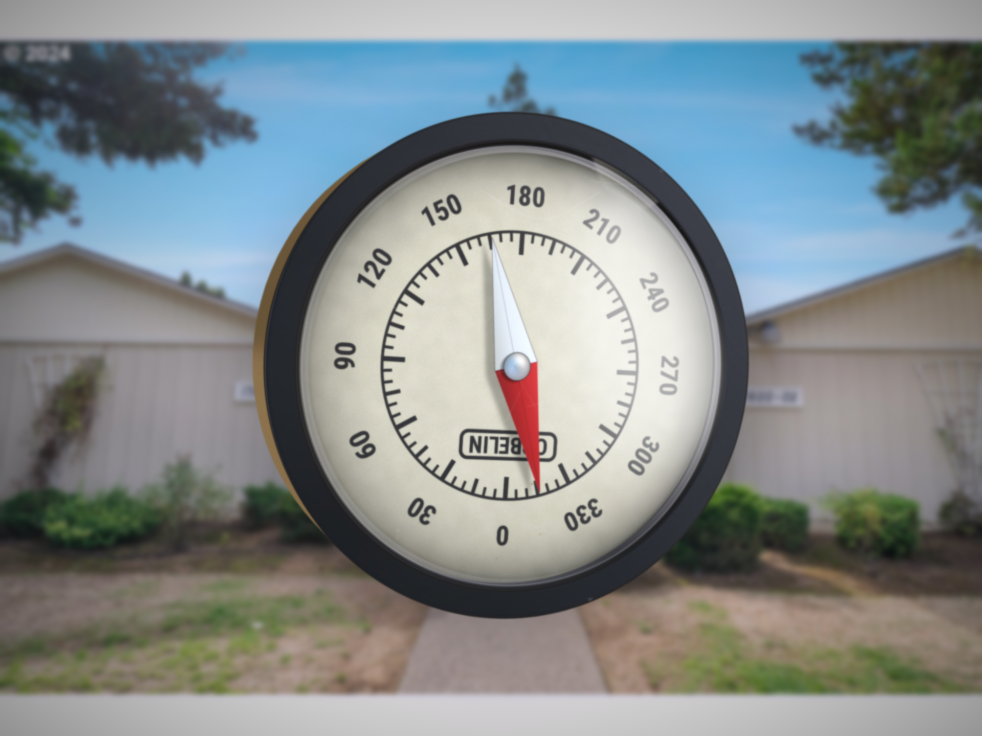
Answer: 345 (°)
